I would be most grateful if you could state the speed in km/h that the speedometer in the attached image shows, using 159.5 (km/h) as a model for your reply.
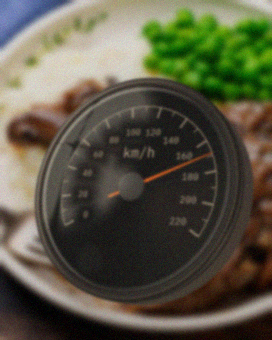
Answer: 170 (km/h)
